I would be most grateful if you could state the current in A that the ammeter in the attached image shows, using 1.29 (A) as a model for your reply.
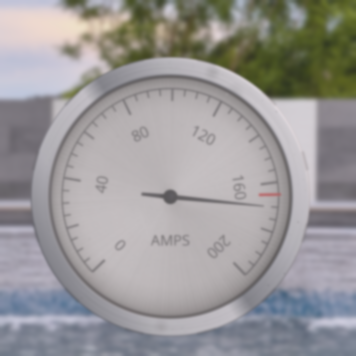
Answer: 170 (A)
